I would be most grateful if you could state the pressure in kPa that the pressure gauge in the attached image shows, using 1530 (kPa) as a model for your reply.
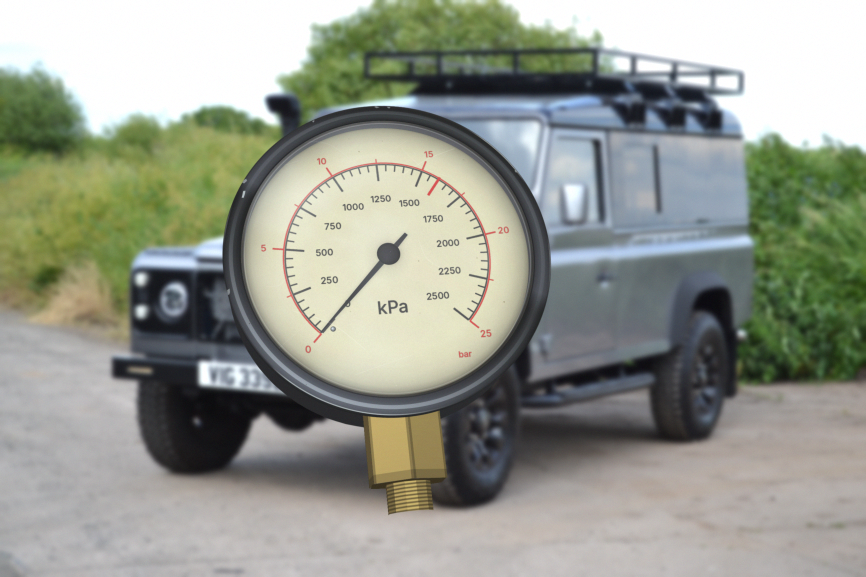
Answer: 0 (kPa)
